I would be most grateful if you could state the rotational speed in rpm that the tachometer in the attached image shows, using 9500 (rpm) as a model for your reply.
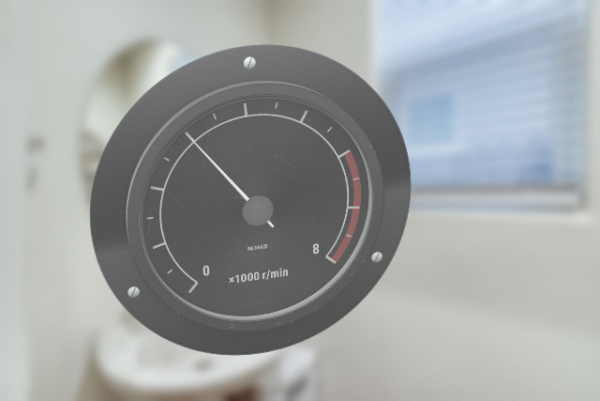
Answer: 3000 (rpm)
